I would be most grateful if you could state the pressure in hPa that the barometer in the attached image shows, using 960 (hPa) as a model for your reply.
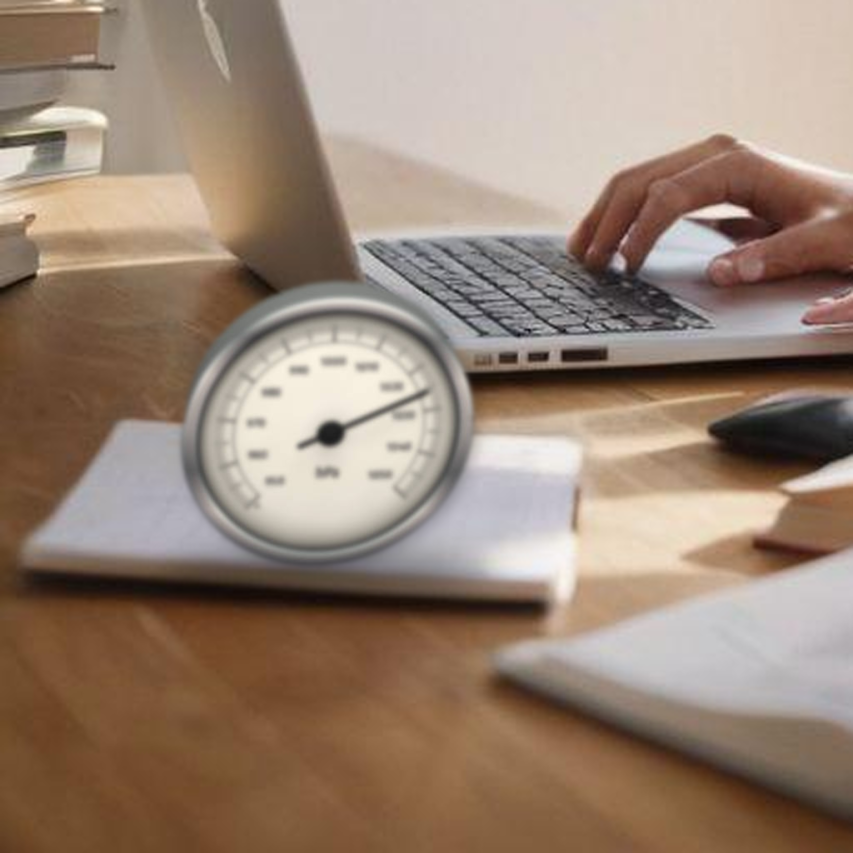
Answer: 1025 (hPa)
